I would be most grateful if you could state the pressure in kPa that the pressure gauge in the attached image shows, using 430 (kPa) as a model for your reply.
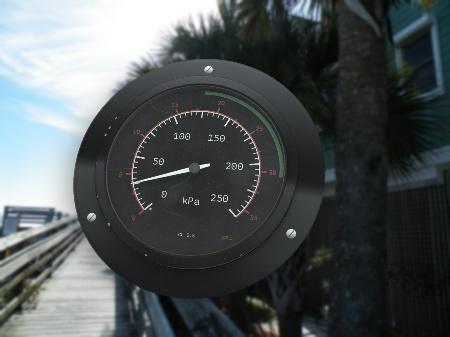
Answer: 25 (kPa)
